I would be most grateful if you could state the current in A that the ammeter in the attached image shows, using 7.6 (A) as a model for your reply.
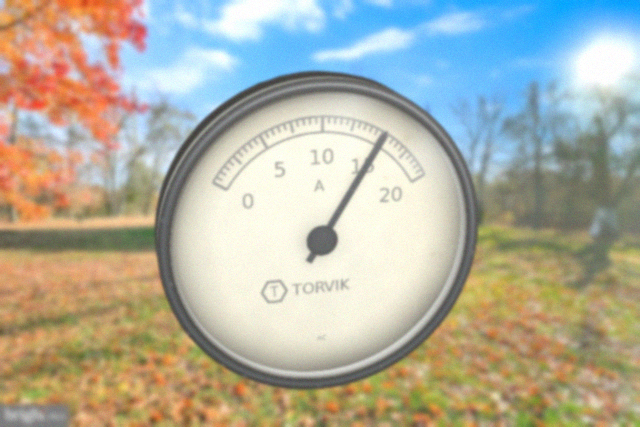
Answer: 15 (A)
